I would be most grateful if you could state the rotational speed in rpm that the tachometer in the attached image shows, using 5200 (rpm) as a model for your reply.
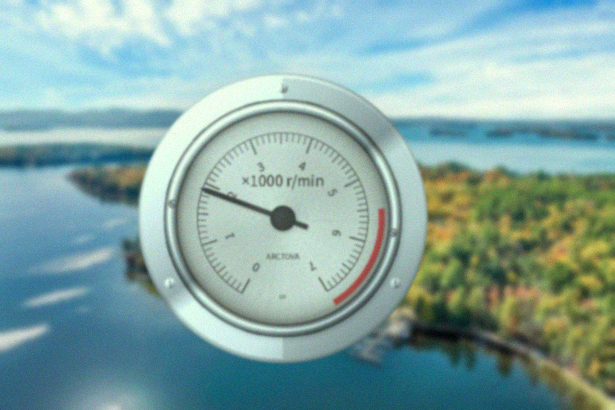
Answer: 1900 (rpm)
